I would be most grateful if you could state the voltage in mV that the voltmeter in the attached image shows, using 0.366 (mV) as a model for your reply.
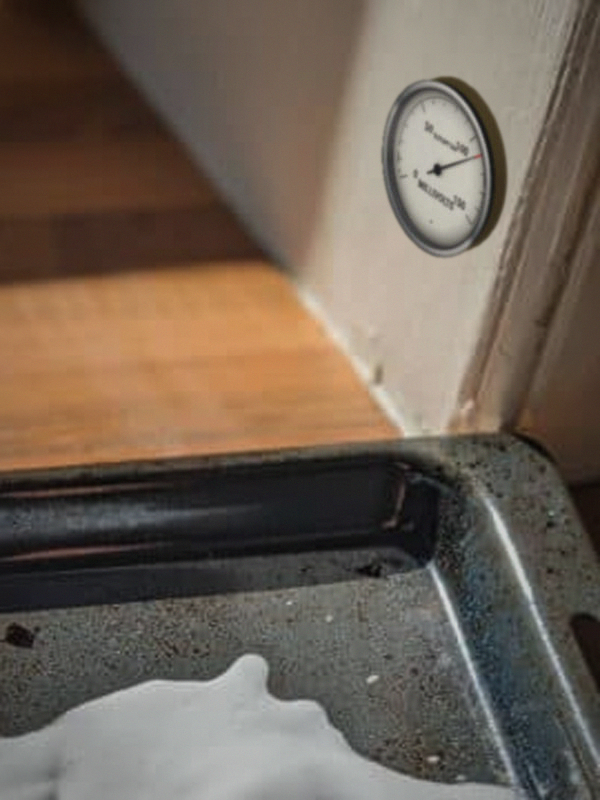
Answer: 110 (mV)
